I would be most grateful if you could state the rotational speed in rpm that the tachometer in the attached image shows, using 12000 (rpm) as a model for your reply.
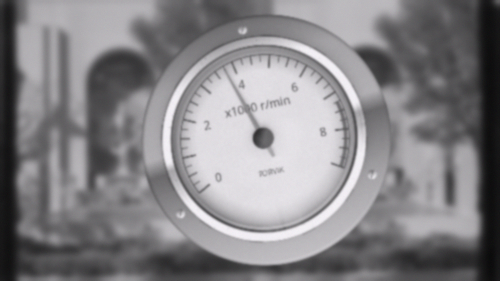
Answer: 3750 (rpm)
